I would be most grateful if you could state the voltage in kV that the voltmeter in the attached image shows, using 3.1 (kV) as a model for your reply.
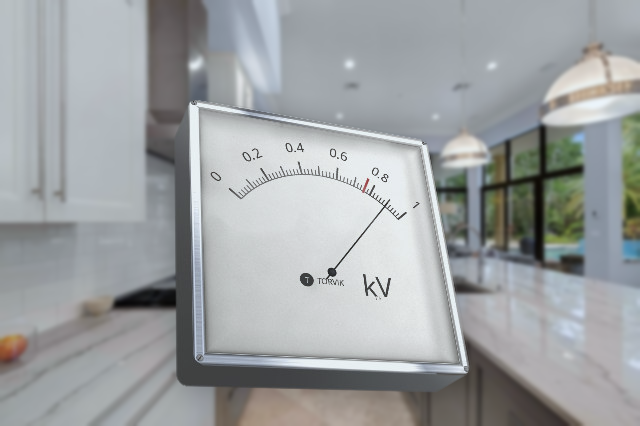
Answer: 0.9 (kV)
